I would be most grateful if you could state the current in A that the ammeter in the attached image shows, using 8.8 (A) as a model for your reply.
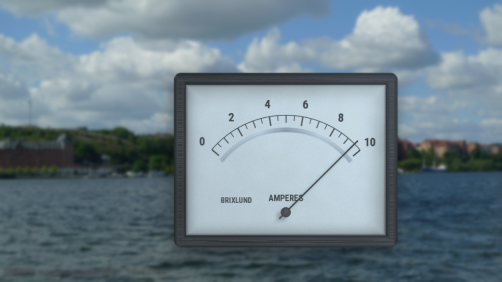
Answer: 9.5 (A)
